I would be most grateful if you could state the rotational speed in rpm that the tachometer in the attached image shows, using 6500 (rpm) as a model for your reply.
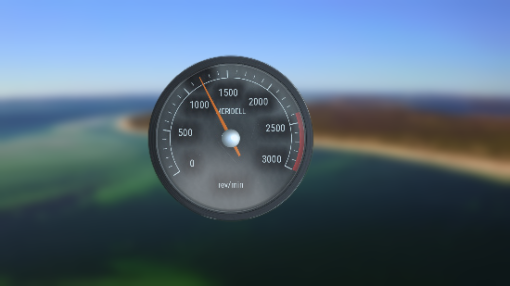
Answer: 1200 (rpm)
